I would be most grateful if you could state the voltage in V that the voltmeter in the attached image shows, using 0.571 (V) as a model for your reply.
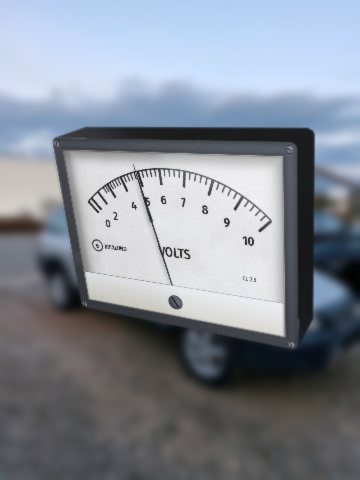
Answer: 5 (V)
